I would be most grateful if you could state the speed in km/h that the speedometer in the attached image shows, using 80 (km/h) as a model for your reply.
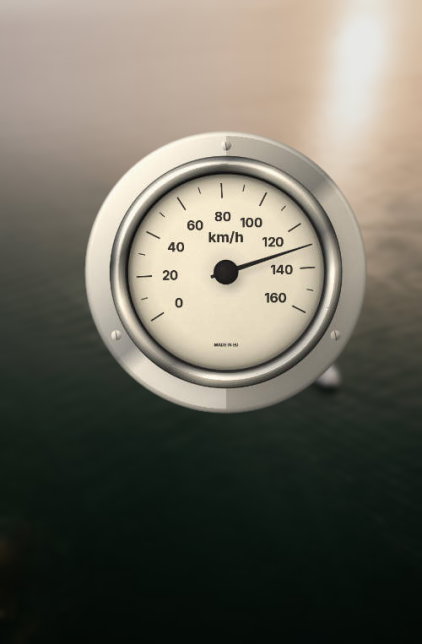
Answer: 130 (km/h)
